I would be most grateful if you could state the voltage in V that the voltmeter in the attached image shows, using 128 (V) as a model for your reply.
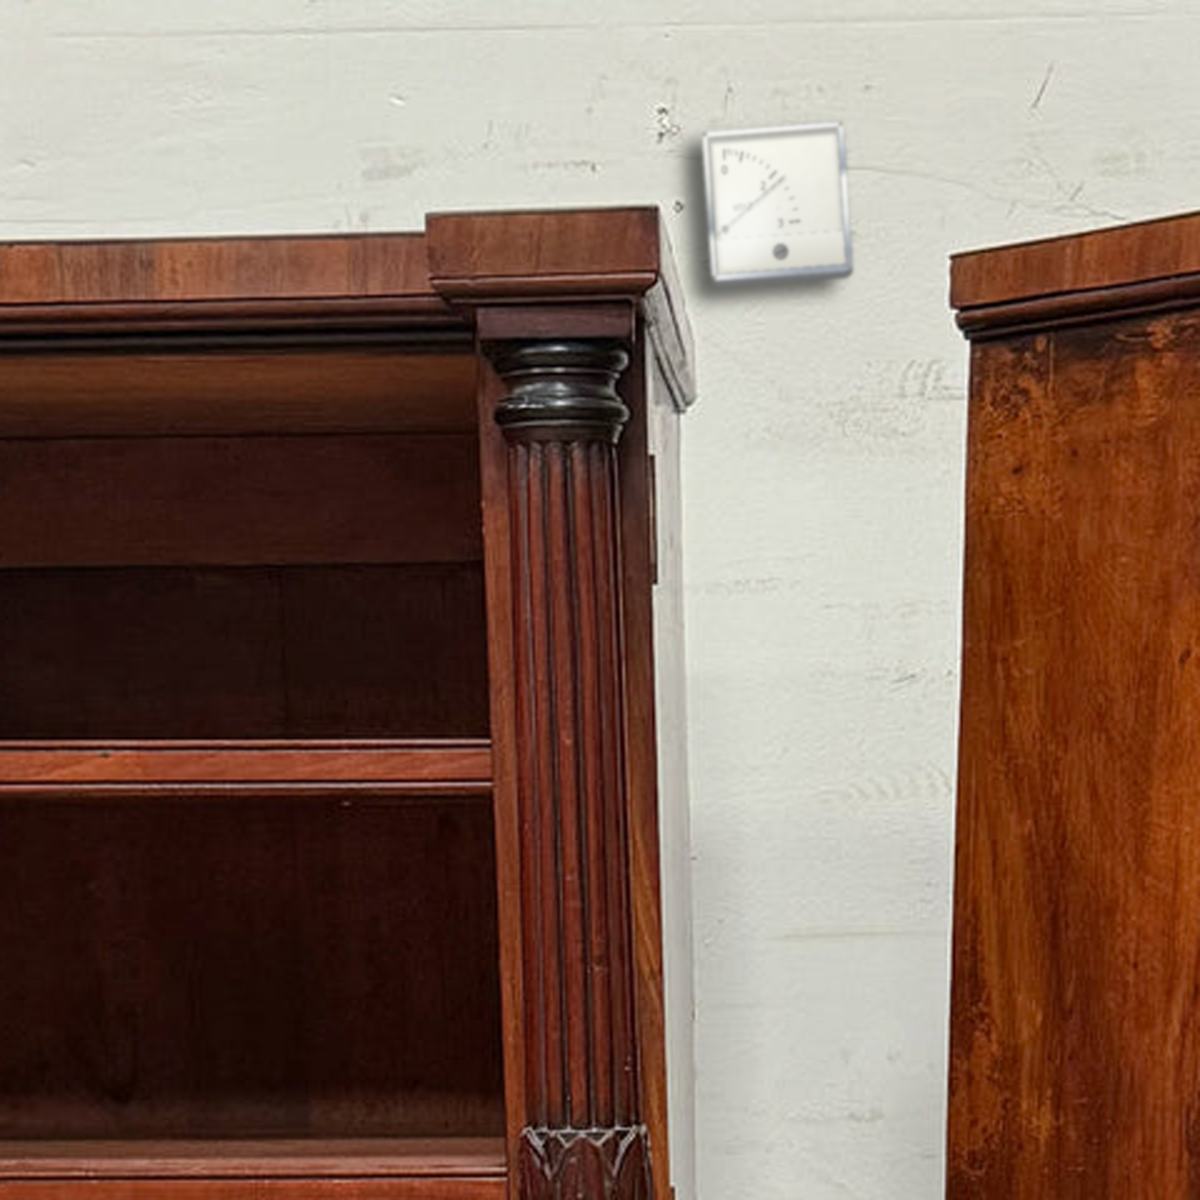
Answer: 2.2 (V)
